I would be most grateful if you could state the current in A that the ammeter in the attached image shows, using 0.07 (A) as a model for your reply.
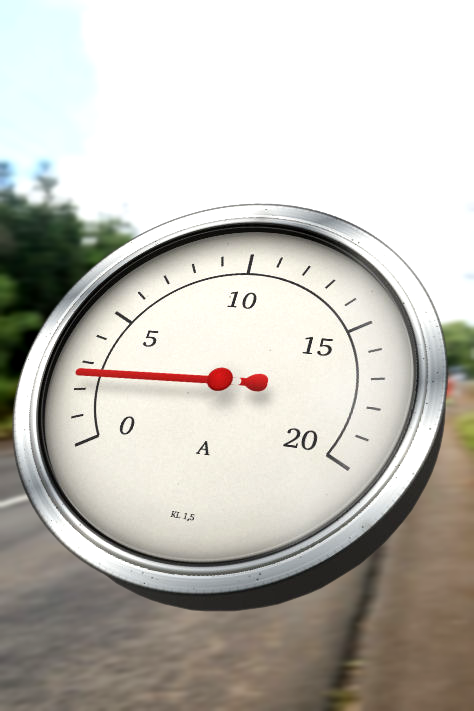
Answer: 2.5 (A)
